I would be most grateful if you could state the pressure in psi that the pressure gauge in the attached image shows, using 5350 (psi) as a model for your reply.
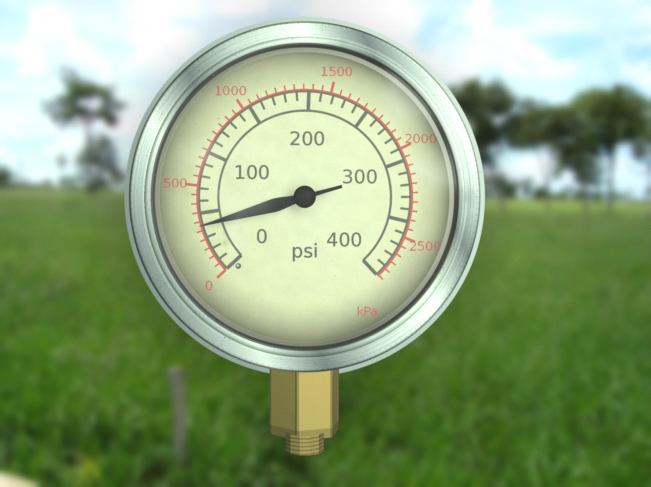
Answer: 40 (psi)
